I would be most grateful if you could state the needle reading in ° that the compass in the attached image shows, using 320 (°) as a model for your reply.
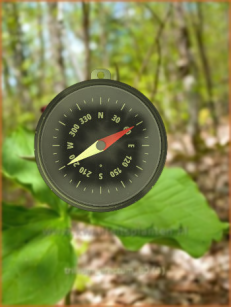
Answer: 60 (°)
